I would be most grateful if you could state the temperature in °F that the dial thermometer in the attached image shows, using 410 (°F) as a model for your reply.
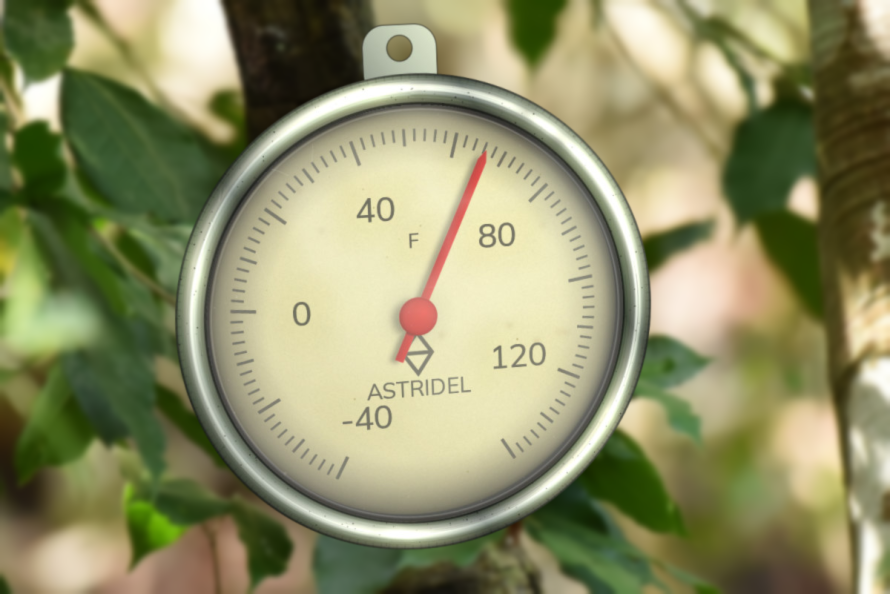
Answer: 66 (°F)
